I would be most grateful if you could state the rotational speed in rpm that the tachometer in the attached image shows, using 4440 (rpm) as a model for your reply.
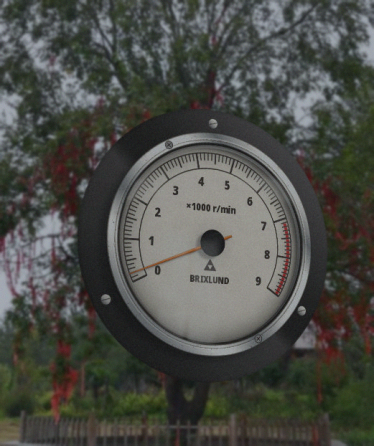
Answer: 200 (rpm)
